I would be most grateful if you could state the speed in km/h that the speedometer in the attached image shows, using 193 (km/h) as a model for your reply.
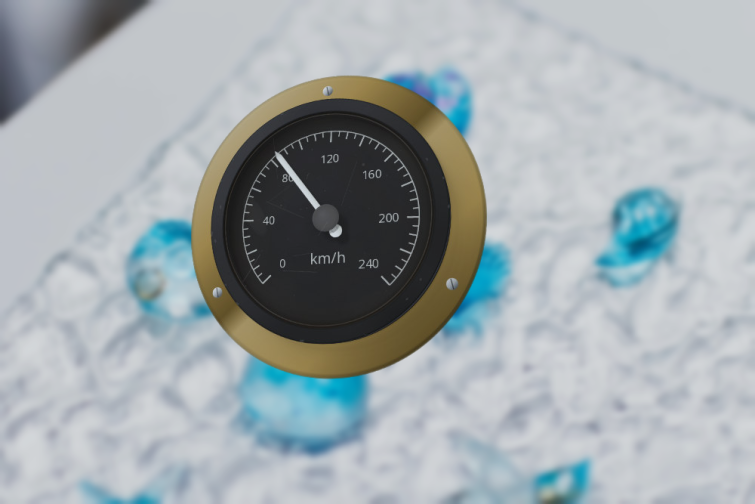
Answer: 85 (km/h)
